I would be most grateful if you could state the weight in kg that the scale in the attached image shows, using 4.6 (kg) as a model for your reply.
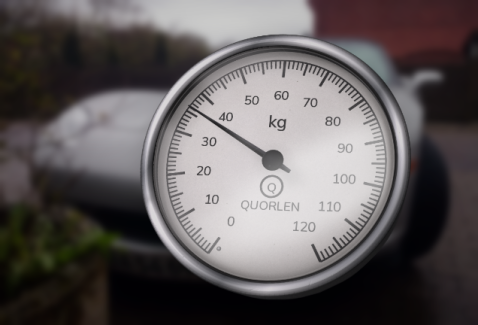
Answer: 36 (kg)
